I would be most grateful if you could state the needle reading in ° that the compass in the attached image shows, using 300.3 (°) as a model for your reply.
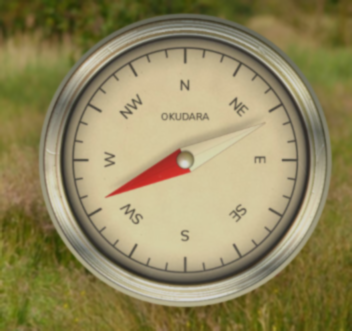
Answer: 245 (°)
